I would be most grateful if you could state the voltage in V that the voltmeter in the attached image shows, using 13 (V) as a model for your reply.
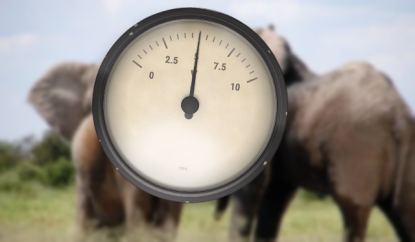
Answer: 5 (V)
